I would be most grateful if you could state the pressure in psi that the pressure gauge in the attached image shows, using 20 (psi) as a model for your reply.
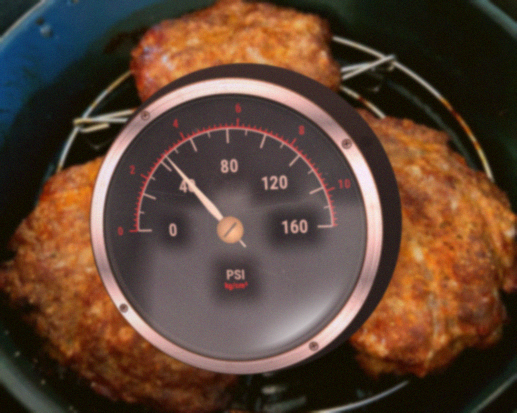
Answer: 45 (psi)
